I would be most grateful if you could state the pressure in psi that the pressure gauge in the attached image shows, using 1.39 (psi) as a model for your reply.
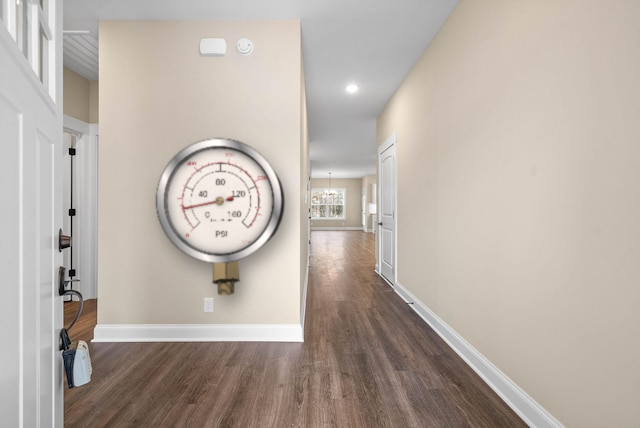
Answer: 20 (psi)
